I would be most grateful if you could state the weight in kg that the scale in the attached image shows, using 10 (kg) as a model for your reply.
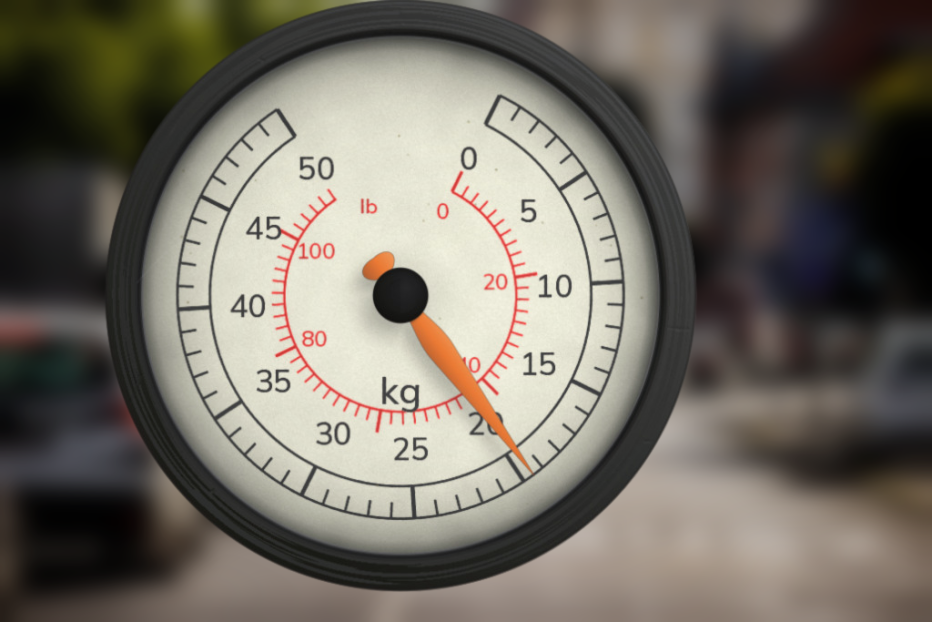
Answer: 19.5 (kg)
